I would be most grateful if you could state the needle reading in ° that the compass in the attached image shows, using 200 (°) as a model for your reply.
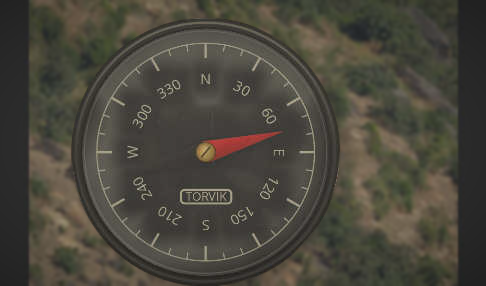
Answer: 75 (°)
